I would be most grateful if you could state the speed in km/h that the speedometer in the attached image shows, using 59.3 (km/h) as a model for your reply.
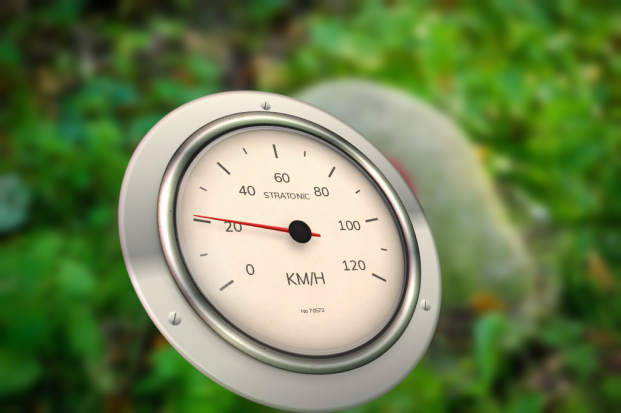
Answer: 20 (km/h)
